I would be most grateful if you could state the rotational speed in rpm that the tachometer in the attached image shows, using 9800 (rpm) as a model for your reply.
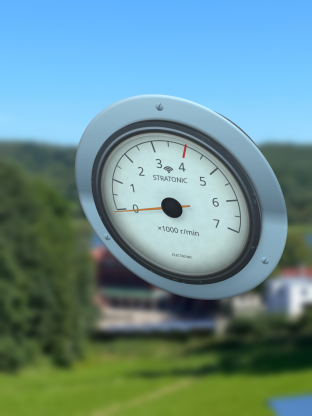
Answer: 0 (rpm)
